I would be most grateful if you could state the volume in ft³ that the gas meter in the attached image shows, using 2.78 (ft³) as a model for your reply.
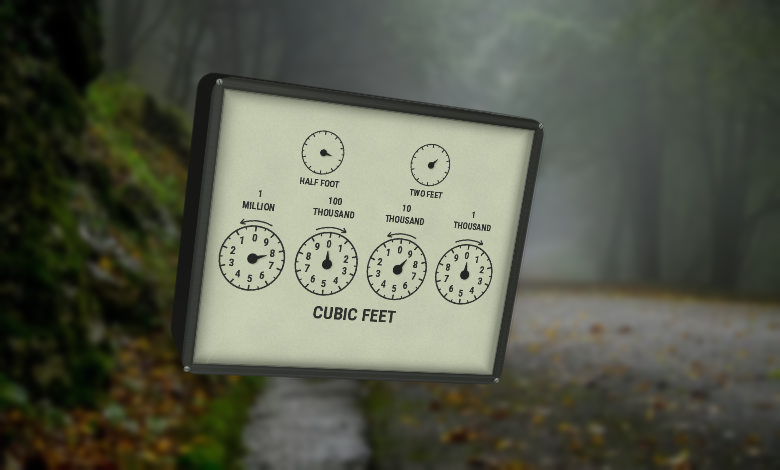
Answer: 799000 (ft³)
